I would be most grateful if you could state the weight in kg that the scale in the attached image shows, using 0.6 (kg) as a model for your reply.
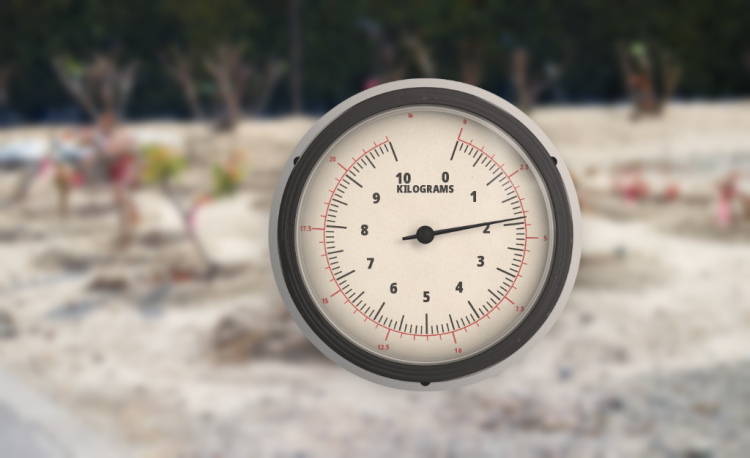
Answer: 1.9 (kg)
